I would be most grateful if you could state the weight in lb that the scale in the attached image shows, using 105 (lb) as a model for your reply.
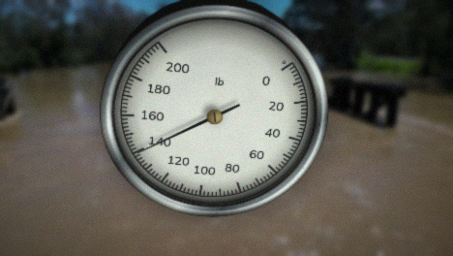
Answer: 140 (lb)
